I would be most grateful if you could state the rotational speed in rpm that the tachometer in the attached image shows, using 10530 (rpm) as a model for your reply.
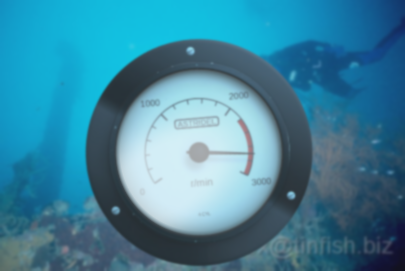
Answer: 2700 (rpm)
